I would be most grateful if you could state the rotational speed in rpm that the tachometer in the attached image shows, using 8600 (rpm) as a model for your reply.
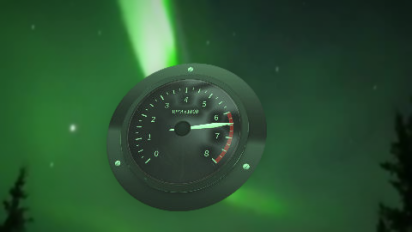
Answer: 6500 (rpm)
